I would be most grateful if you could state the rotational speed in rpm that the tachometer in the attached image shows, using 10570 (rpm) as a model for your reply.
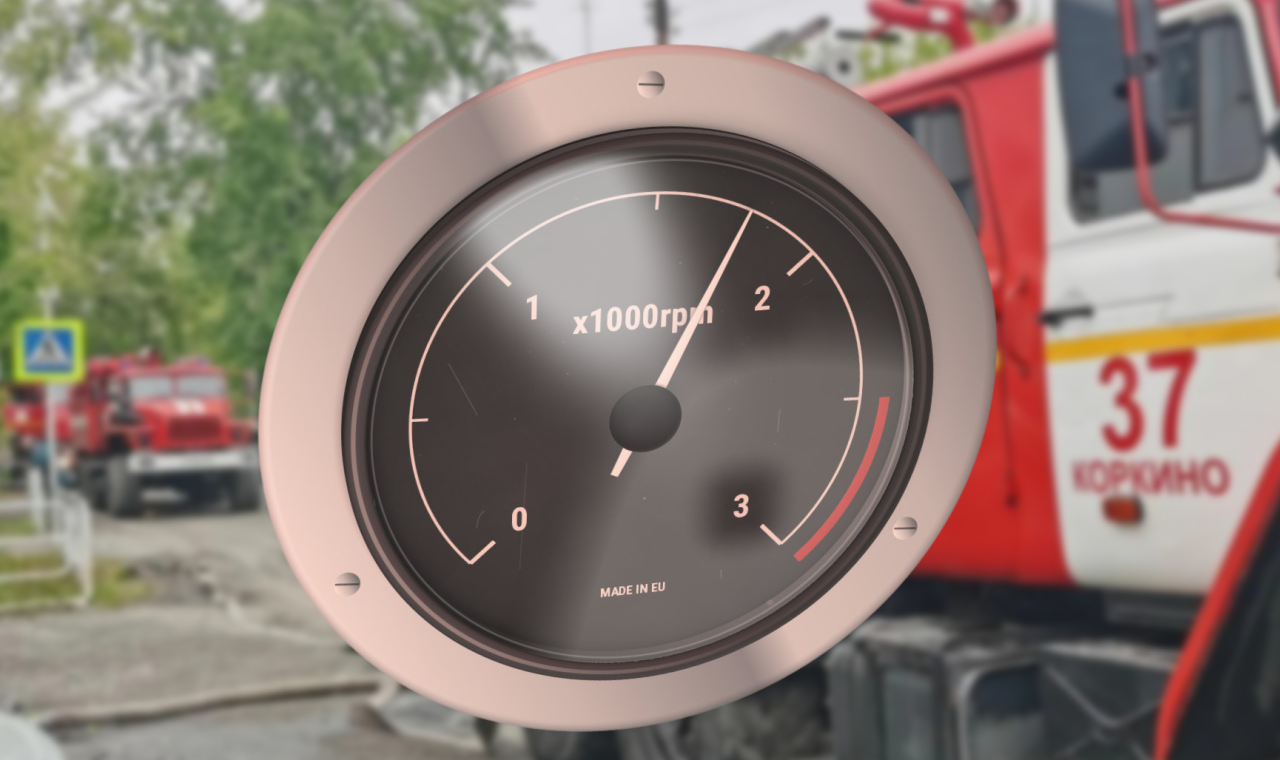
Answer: 1750 (rpm)
